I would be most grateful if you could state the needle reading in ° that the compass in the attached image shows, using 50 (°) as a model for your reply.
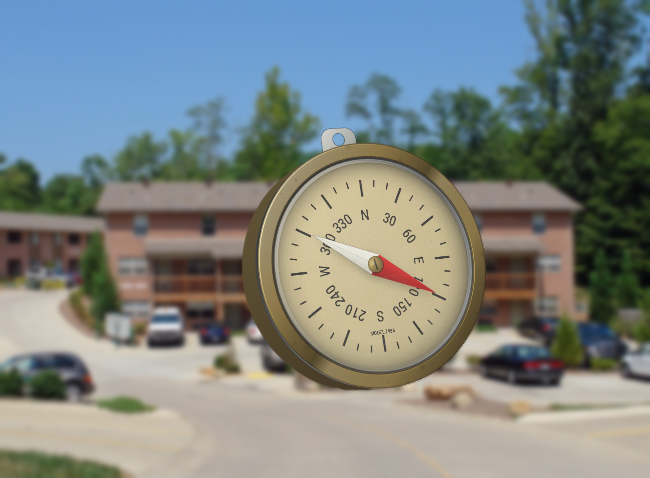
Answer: 120 (°)
